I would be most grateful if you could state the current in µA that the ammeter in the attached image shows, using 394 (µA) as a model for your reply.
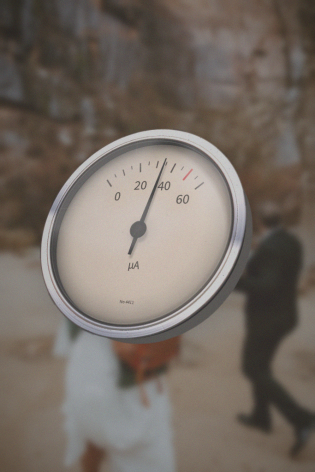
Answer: 35 (µA)
